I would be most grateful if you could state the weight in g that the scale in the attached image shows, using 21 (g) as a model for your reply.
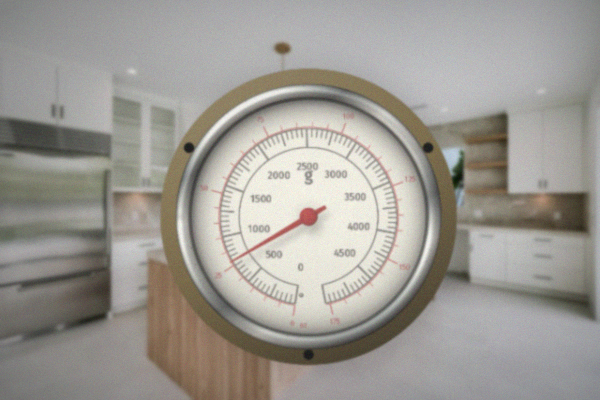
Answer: 750 (g)
